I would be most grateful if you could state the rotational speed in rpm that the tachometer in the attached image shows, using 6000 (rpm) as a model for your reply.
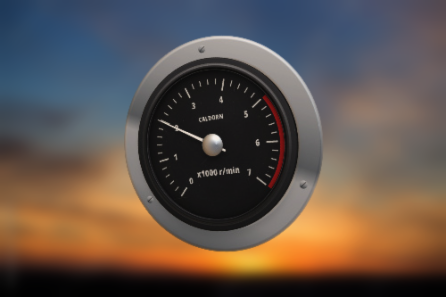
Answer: 2000 (rpm)
